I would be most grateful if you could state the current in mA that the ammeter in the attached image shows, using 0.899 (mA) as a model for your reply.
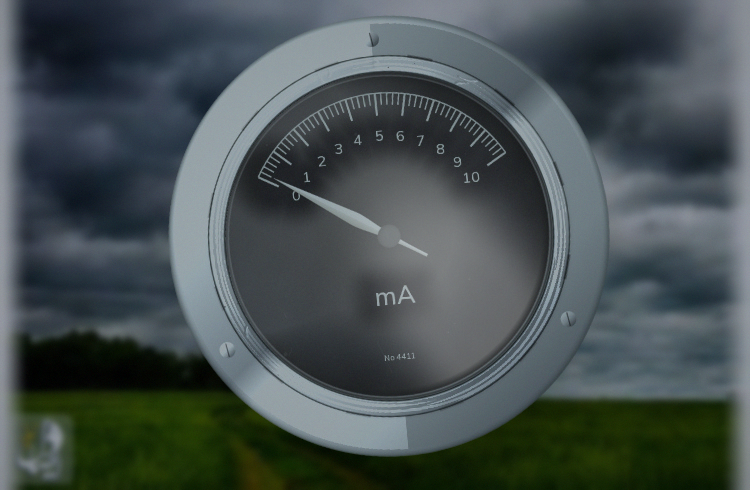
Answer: 0.2 (mA)
